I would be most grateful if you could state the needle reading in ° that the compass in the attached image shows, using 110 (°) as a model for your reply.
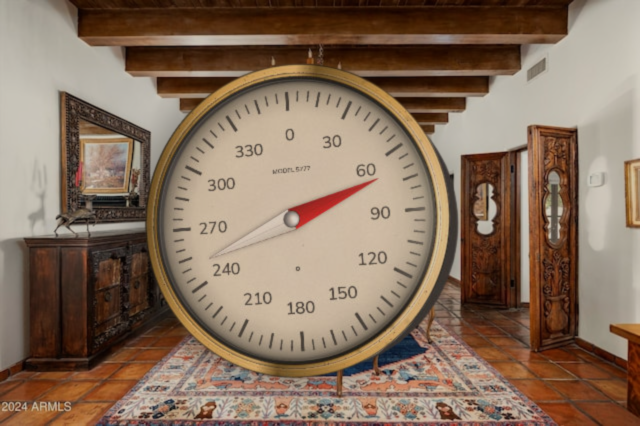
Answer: 70 (°)
